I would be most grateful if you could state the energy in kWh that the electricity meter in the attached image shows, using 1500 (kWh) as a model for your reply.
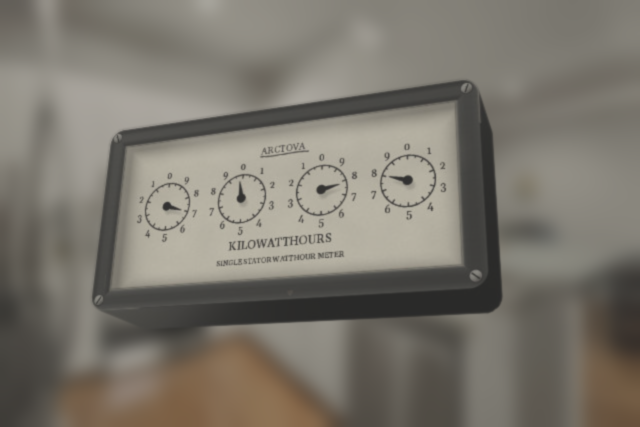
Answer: 6978 (kWh)
